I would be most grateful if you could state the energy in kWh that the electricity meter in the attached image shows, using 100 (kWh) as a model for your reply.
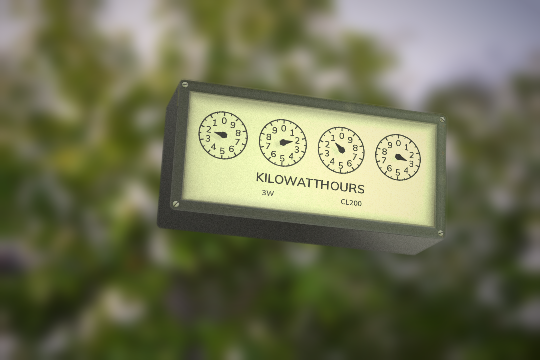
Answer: 2213 (kWh)
